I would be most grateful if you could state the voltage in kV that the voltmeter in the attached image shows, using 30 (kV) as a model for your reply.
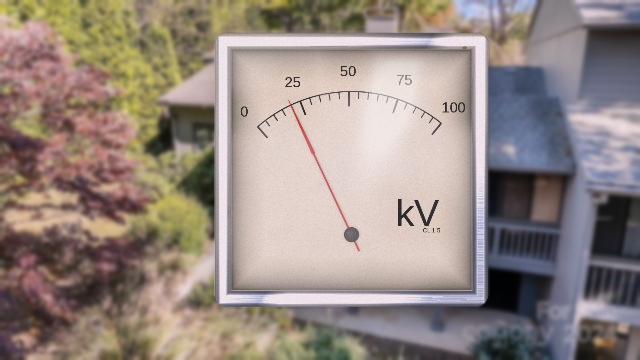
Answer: 20 (kV)
